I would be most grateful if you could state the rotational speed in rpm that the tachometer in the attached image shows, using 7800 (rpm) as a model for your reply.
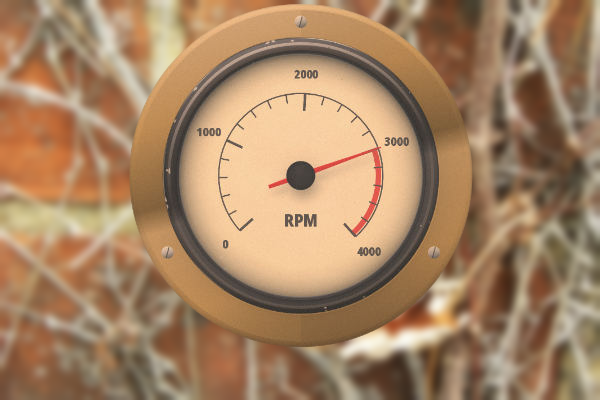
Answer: 3000 (rpm)
